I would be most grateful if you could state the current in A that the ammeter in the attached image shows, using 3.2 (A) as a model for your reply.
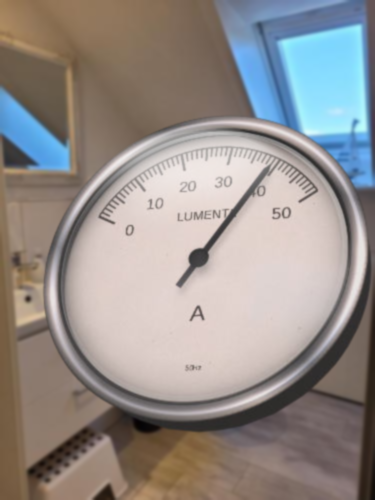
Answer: 40 (A)
